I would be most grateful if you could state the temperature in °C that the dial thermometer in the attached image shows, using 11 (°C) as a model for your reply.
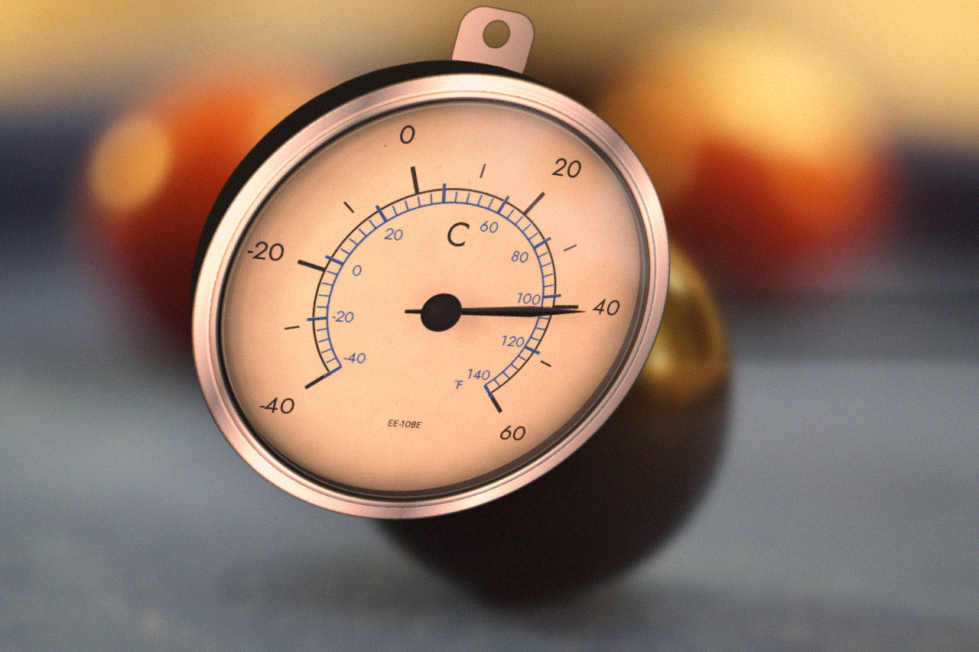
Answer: 40 (°C)
